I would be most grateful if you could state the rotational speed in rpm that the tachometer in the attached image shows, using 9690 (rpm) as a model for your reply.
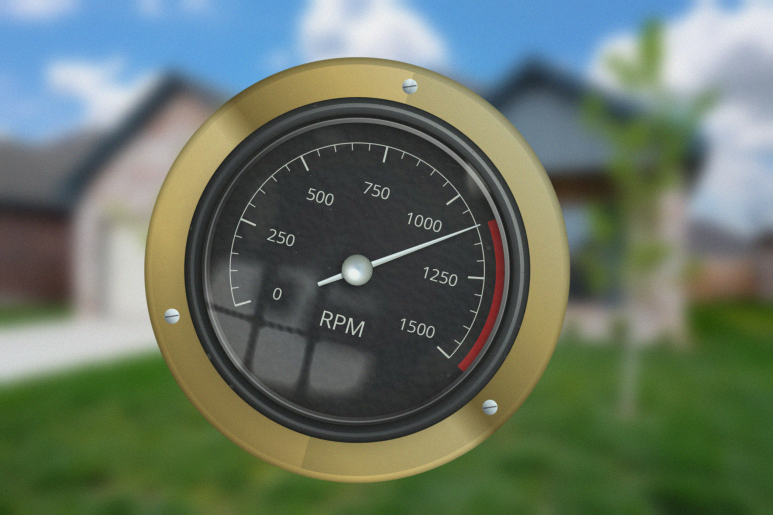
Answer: 1100 (rpm)
